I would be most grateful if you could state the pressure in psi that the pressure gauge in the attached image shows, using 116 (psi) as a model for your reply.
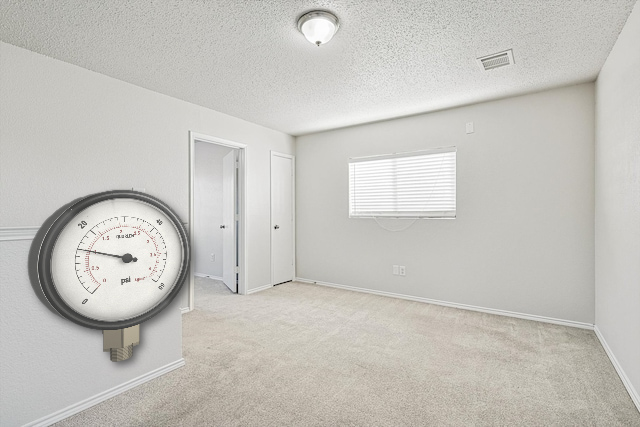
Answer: 14 (psi)
